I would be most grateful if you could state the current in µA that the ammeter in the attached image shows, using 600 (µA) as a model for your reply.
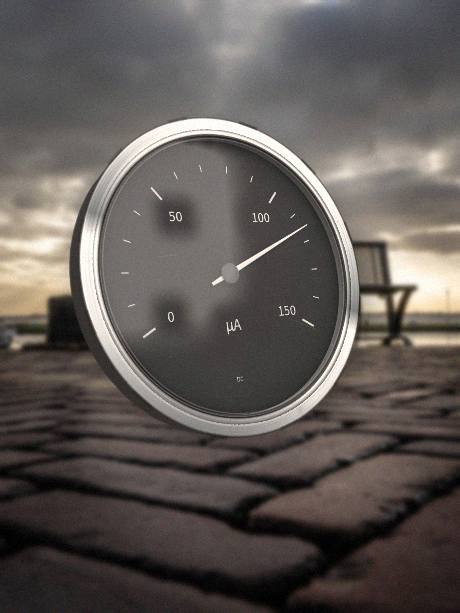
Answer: 115 (µA)
